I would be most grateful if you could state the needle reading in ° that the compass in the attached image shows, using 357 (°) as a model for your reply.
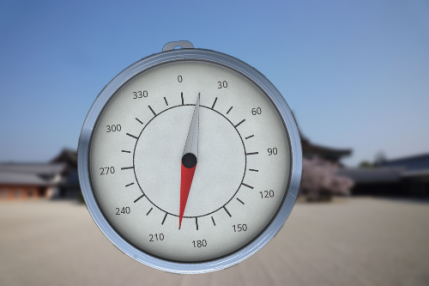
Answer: 195 (°)
